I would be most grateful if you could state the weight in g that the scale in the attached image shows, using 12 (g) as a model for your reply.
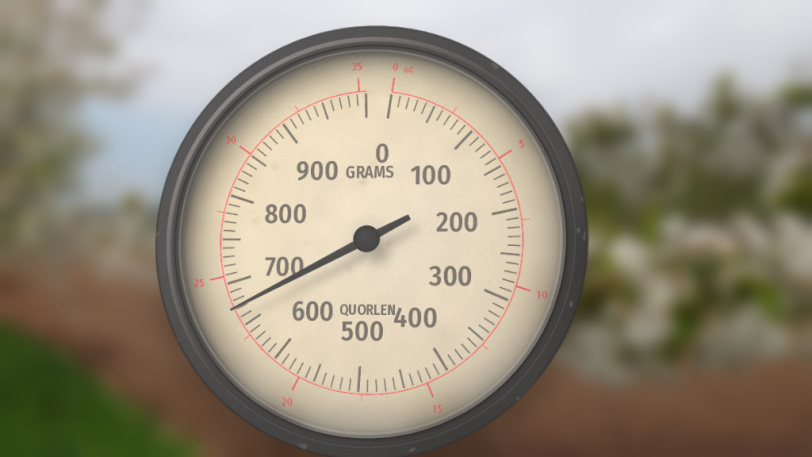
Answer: 670 (g)
